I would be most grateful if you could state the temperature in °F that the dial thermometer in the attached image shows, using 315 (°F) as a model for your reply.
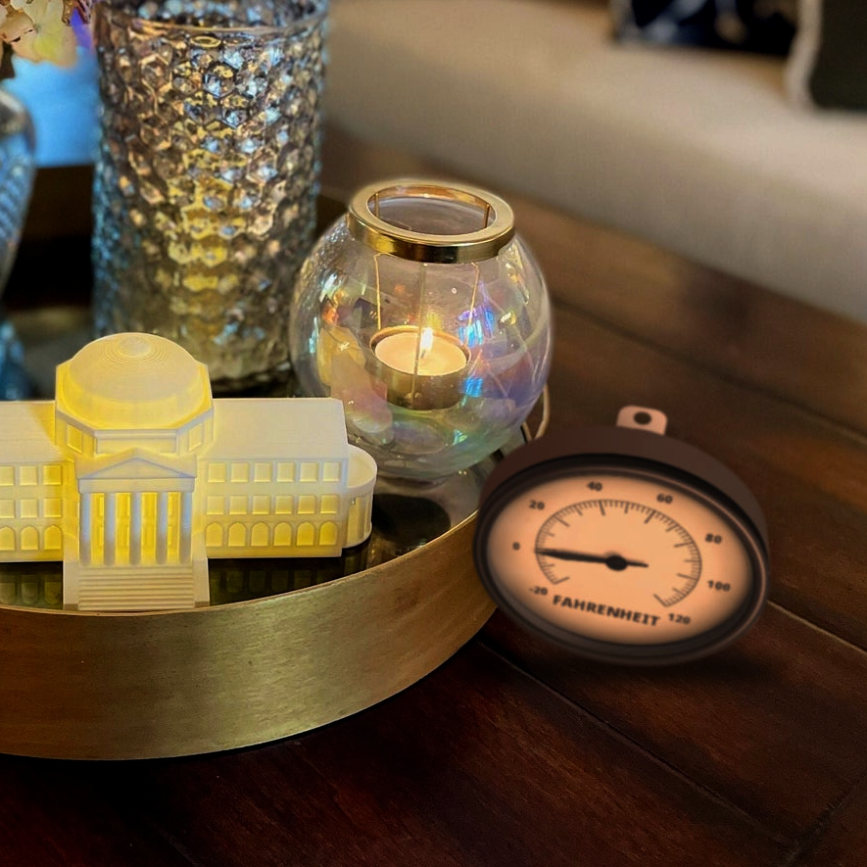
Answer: 0 (°F)
